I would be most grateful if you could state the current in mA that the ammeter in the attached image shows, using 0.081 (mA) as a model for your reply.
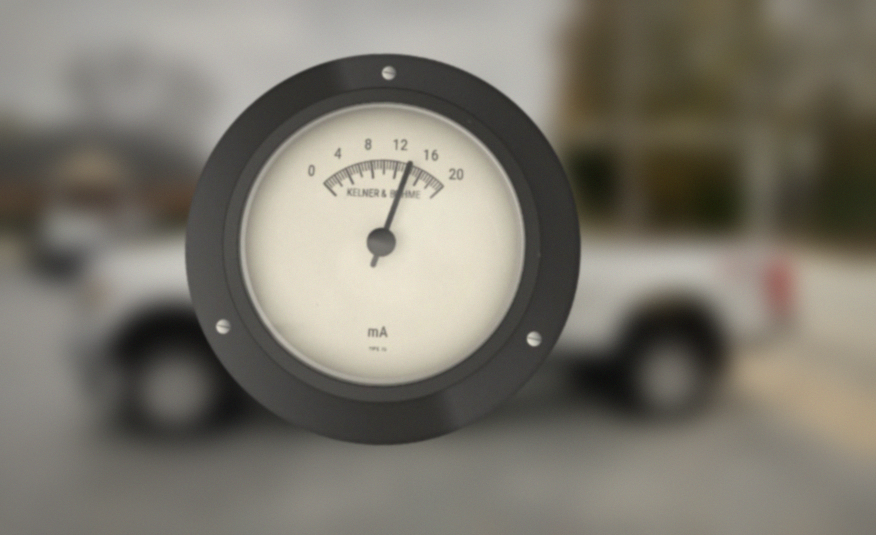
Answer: 14 (mA)
